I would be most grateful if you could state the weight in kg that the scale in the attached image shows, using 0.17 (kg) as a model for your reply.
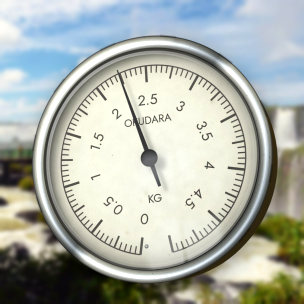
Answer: 2.25 (kg)
